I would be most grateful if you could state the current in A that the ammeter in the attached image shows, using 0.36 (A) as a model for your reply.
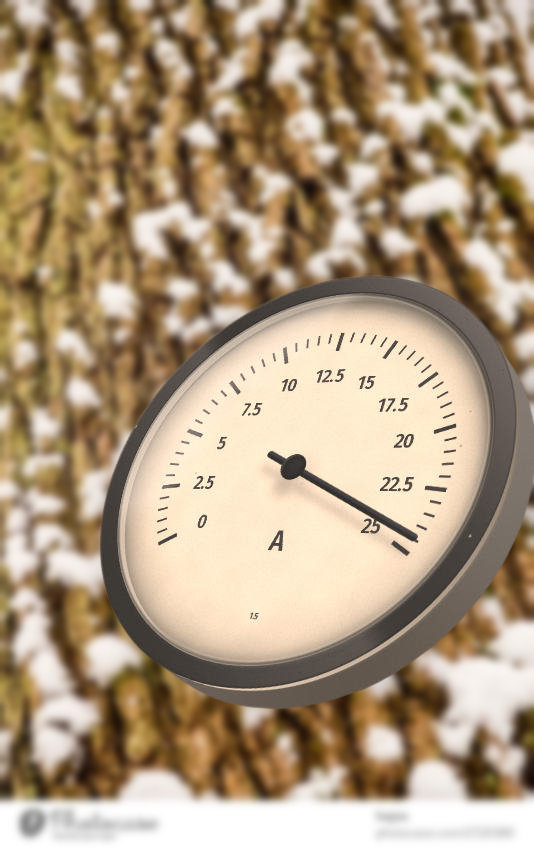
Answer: 24.5 (A)
